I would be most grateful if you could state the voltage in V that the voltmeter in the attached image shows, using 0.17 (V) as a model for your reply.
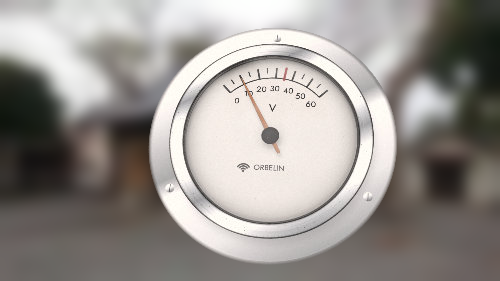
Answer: 10 (V)
